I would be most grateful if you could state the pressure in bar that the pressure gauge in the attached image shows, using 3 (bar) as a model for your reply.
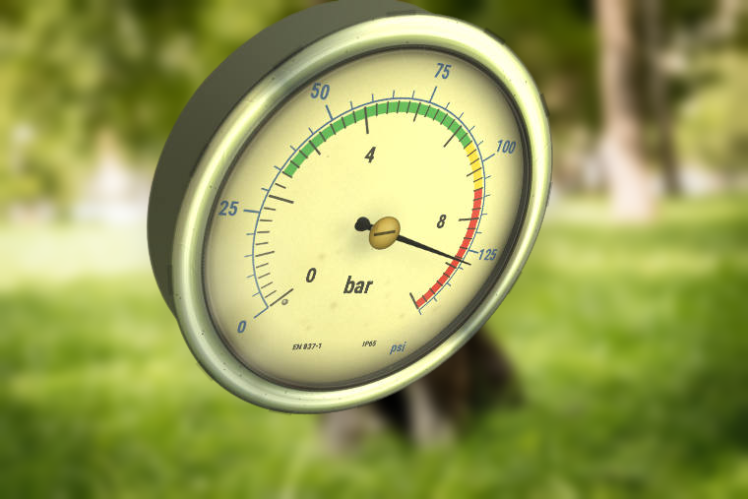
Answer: 8.8 (bar)
